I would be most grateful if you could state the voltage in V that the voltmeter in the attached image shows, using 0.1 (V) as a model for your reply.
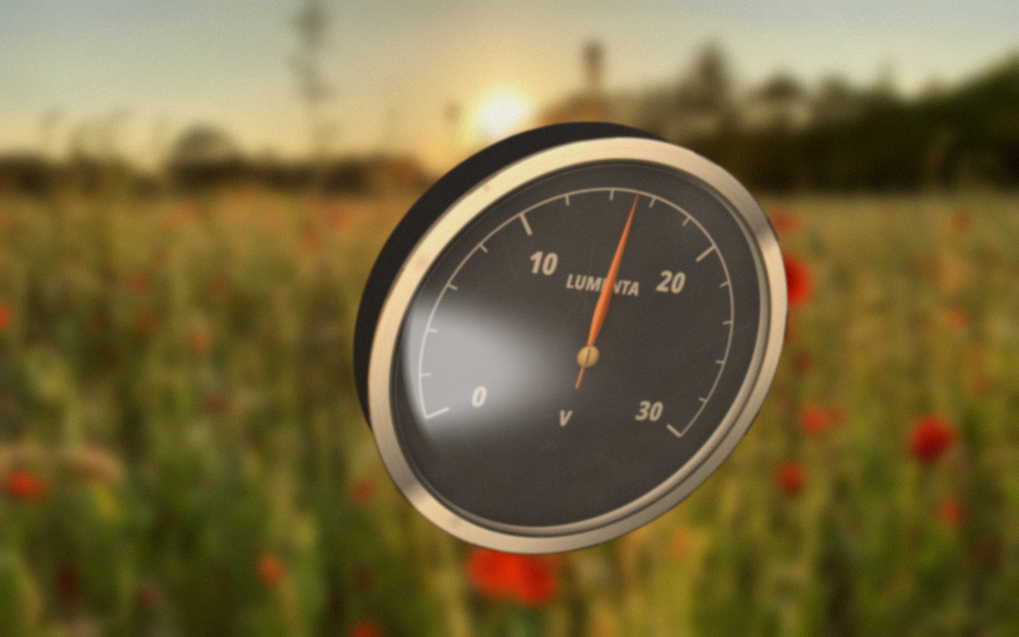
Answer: 15 (V)
